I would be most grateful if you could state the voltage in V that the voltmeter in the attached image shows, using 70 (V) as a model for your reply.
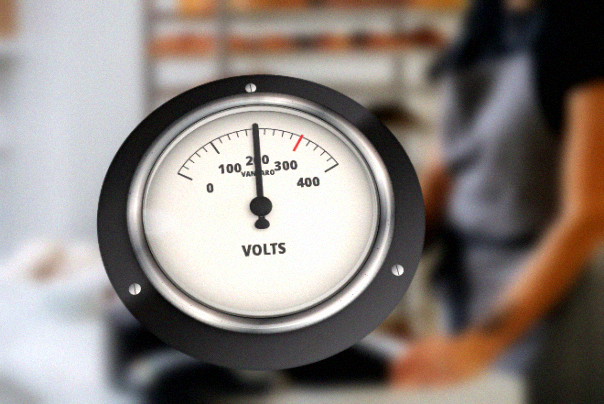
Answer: 200 (V)
